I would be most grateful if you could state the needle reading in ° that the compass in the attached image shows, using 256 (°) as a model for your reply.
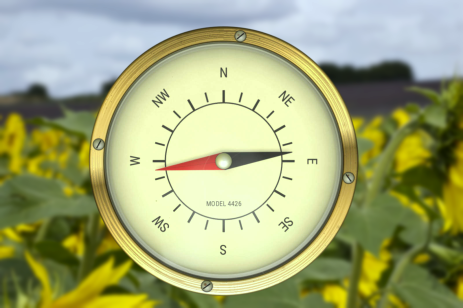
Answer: 262.5 (°)
